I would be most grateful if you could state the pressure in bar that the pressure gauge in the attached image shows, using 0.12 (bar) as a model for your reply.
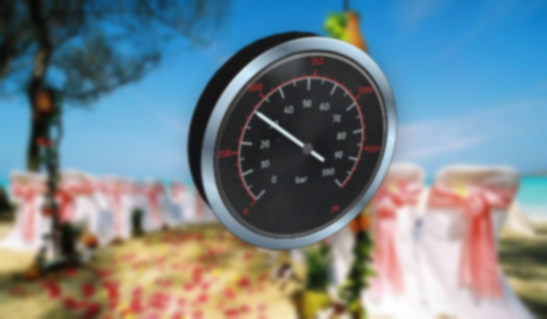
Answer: 30 (bar)
